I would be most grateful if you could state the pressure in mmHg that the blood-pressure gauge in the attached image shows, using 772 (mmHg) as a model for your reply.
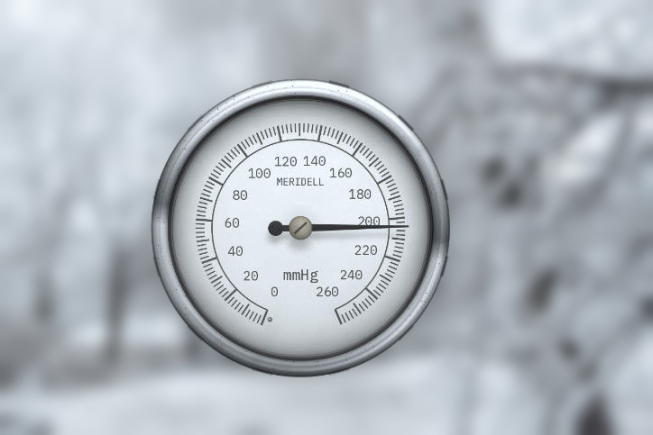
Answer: 204 (mmHg)
